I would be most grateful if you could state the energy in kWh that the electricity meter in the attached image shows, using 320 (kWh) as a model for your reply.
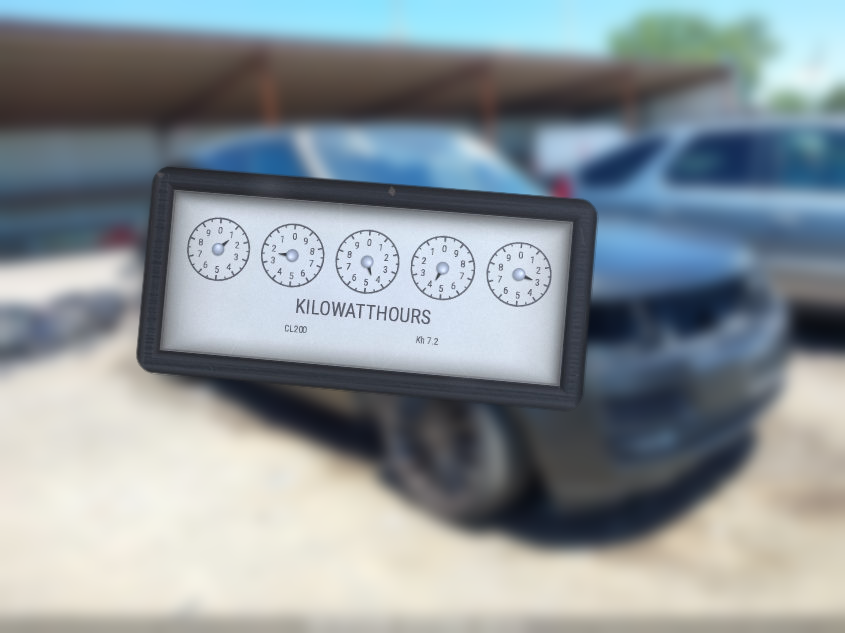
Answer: 12443 (kWh)
